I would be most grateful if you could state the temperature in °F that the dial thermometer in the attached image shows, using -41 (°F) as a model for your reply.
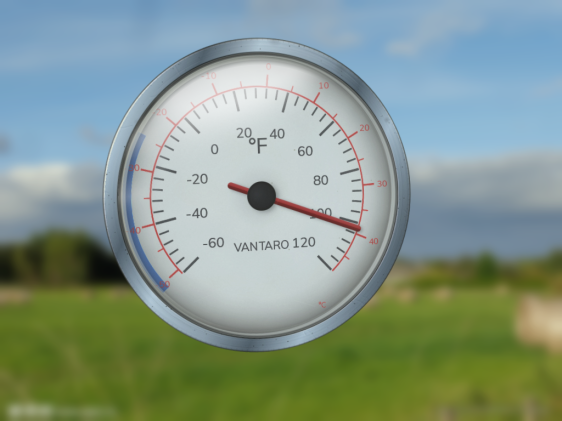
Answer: 102 (°F)
